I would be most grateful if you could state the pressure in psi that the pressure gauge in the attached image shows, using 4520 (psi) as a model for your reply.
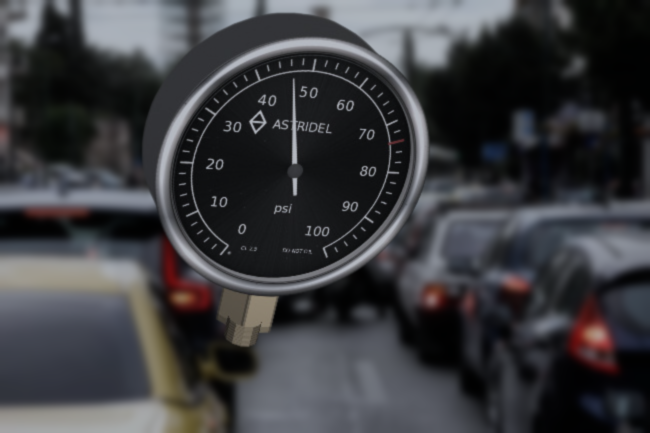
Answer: 46 (psi)
